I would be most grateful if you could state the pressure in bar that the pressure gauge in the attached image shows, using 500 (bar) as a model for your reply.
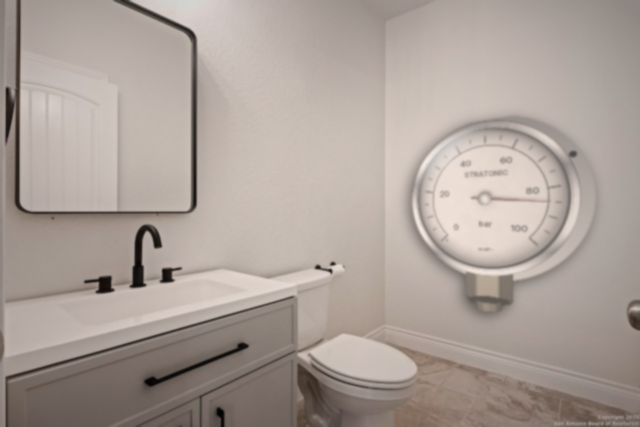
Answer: 85 (bar)
